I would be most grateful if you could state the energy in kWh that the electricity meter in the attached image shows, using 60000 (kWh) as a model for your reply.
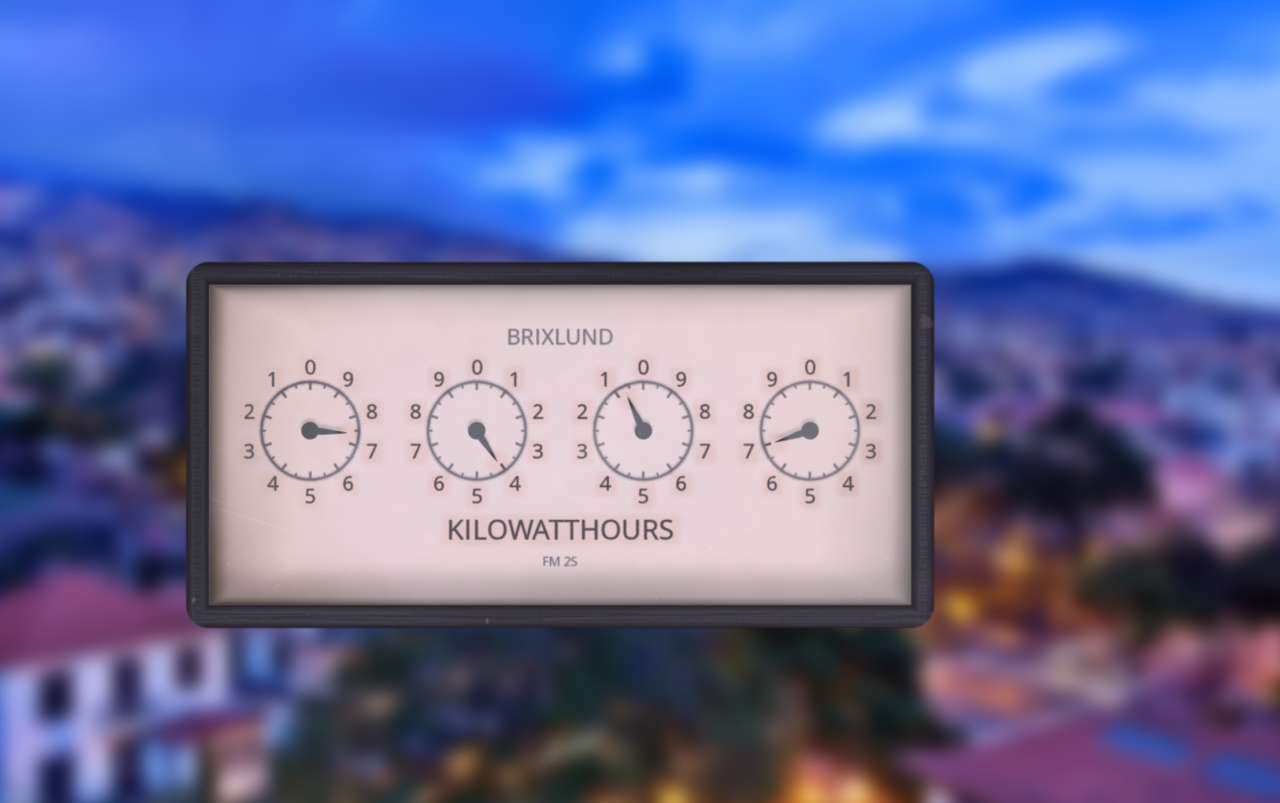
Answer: 7407 (kWh)
